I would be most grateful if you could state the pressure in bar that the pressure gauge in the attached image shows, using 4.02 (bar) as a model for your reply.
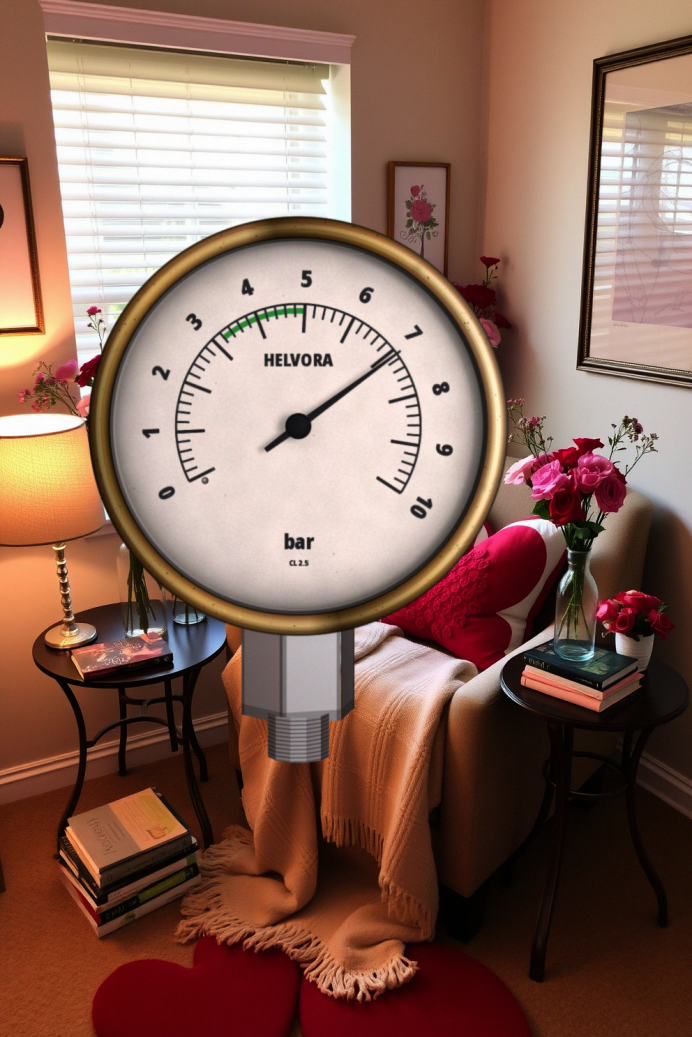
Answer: 7.1 (bar)
